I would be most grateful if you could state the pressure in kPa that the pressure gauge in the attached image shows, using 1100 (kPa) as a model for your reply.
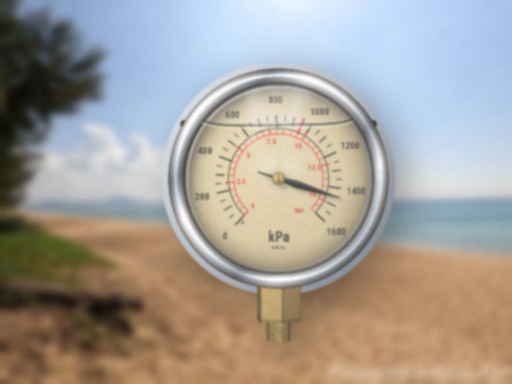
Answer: 1450 (kPa)
